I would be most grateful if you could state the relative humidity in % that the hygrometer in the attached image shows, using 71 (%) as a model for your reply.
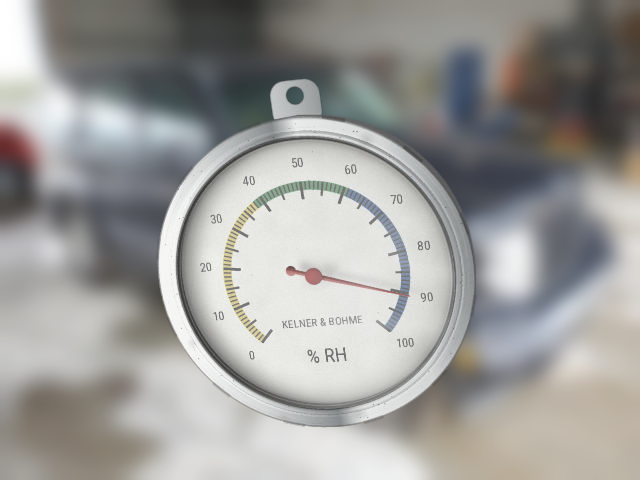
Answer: 90 (%)
